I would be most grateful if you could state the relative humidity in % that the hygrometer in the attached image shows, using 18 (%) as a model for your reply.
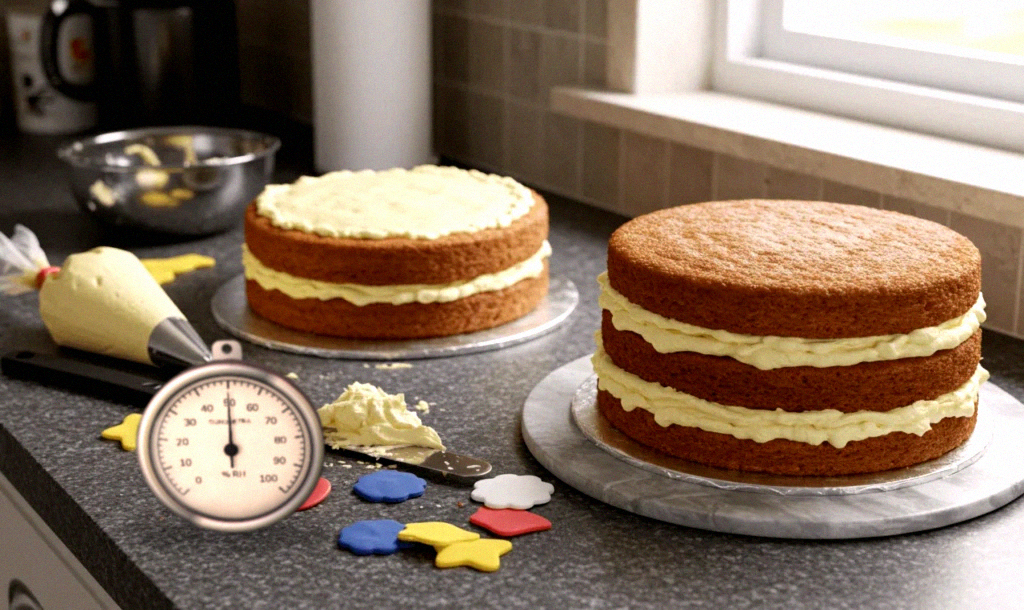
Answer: 50 (%)
